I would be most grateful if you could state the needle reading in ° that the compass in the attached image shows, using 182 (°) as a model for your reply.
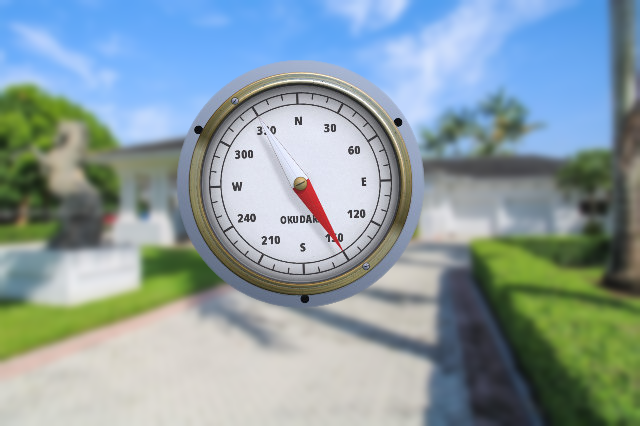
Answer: 150 (°)
